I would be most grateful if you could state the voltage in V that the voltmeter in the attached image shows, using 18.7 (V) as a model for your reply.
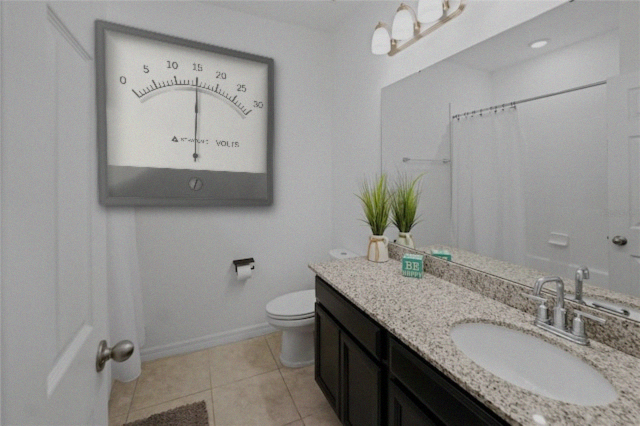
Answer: 15 (V)
